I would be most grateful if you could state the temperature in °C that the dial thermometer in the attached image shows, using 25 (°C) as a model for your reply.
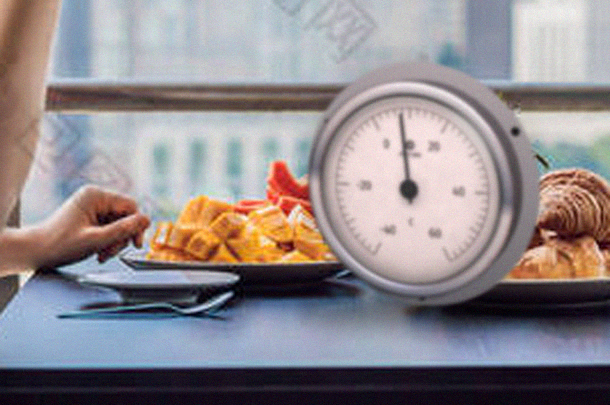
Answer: 8 (°C)
